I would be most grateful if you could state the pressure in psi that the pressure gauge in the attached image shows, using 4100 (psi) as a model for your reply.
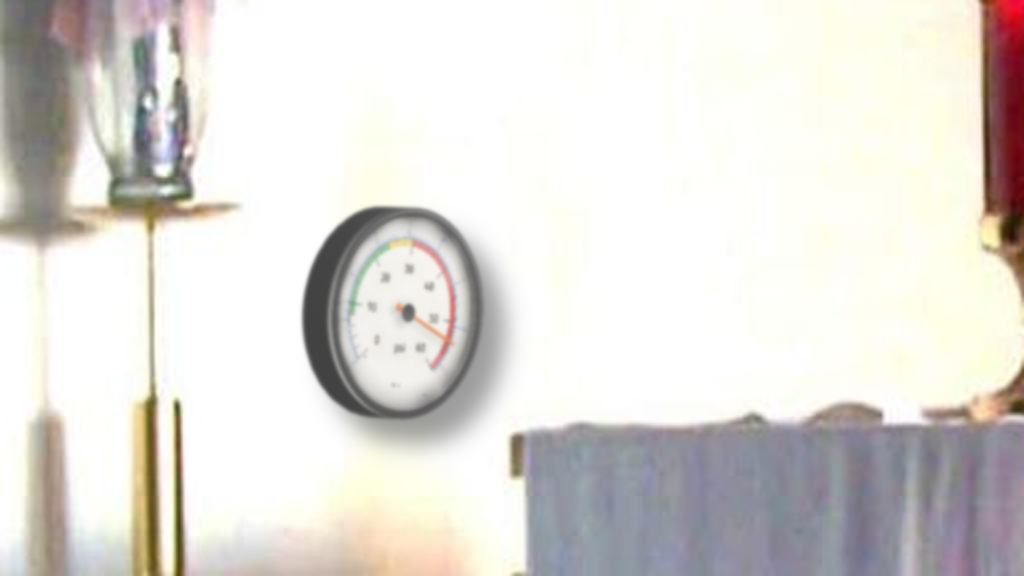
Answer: 54 (psi)
